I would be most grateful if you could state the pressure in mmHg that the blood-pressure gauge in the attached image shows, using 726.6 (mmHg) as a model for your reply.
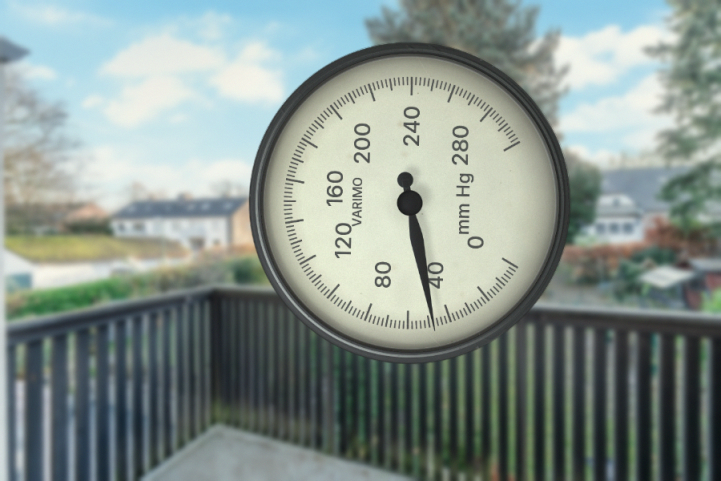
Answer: 48 (mmHg)
